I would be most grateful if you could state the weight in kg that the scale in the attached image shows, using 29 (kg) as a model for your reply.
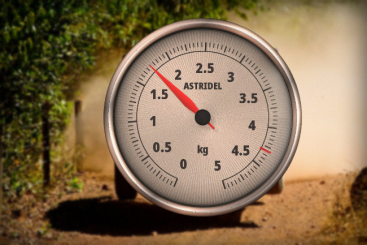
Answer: 1.75 (kg)
